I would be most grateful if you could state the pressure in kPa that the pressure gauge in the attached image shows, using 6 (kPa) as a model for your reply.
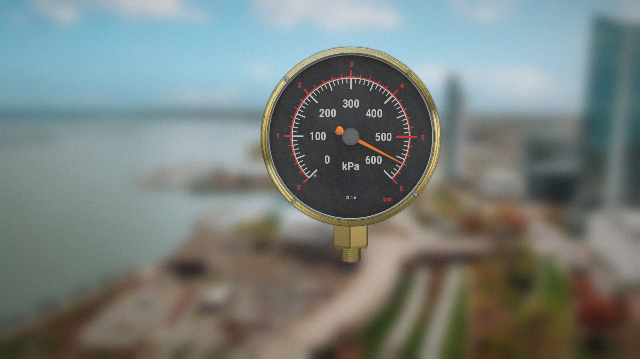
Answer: 560 (kPa)
